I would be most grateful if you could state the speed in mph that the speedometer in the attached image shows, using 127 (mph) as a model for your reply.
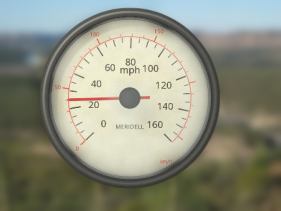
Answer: 25 (mph)
